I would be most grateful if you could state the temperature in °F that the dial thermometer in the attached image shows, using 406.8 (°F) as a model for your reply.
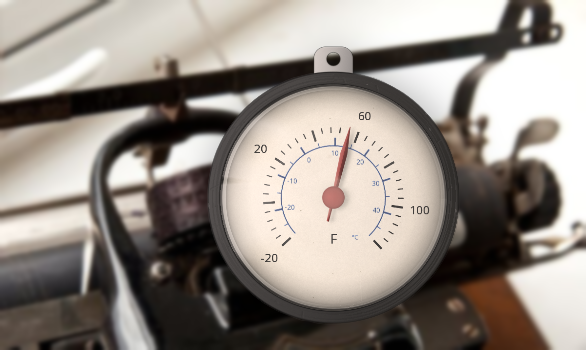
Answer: 56 (°F)
